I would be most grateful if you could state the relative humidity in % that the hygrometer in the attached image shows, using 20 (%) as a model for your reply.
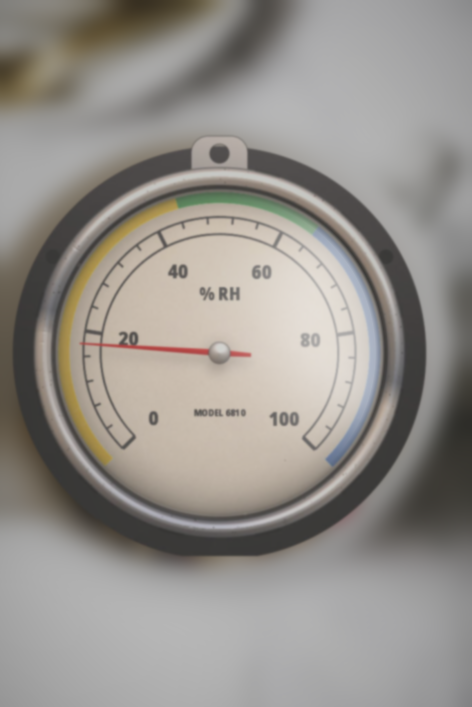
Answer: 18 (%)
